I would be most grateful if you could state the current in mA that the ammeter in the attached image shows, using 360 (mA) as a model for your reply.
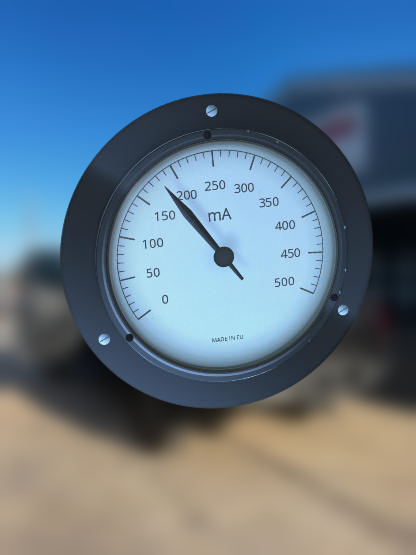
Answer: 180 (mA)
